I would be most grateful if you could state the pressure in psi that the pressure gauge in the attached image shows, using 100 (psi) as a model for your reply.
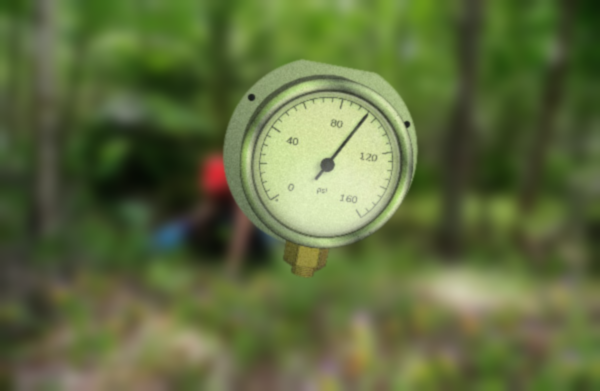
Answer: 95 (psi)
